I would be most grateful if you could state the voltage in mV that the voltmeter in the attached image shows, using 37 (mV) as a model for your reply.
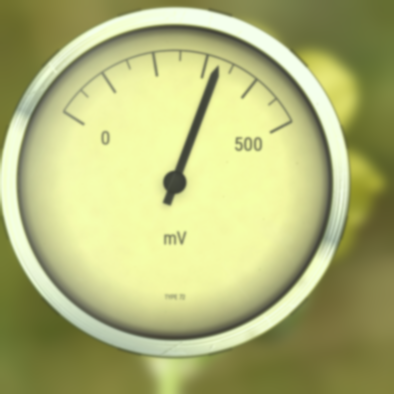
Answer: 325 (mV)
